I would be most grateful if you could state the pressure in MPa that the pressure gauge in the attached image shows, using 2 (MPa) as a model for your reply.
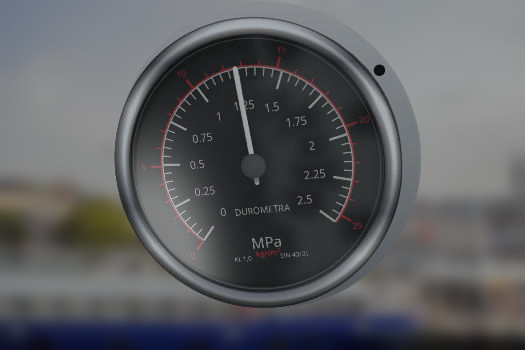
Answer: 1.25 (MPa)
